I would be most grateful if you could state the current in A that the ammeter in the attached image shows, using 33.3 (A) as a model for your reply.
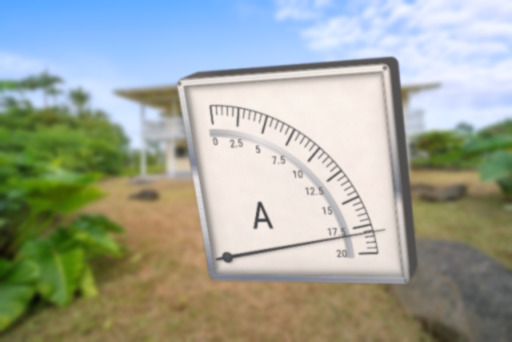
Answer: 18 (A)
